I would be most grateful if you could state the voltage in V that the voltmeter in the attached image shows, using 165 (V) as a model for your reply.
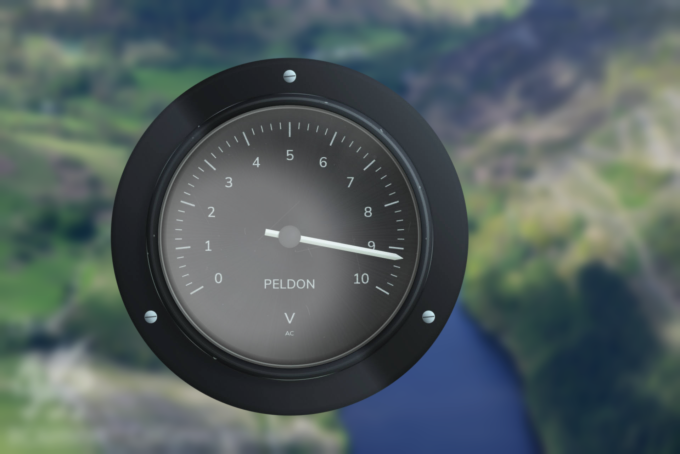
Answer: 9.2 (V)
